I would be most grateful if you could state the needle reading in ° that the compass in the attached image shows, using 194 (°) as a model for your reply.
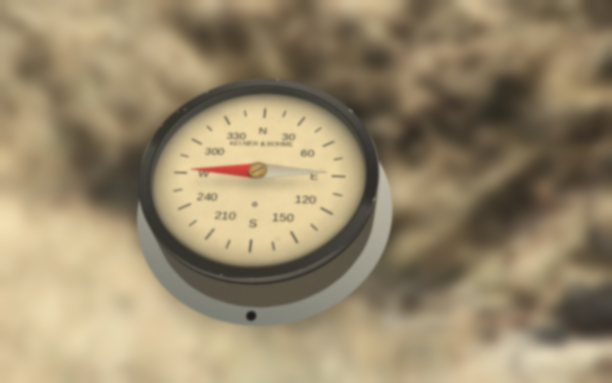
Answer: 270 (°)
